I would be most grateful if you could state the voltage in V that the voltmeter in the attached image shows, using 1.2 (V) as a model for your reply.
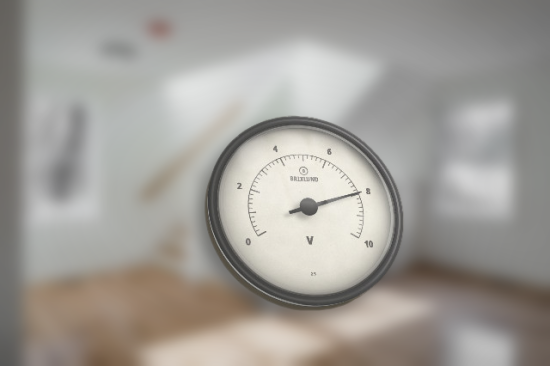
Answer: 8 (V)
